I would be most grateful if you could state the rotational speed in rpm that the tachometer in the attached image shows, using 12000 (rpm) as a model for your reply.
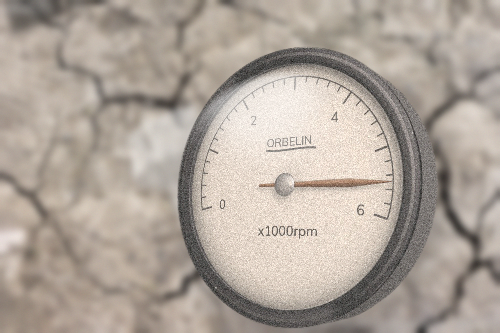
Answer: 5500 (rpm)
